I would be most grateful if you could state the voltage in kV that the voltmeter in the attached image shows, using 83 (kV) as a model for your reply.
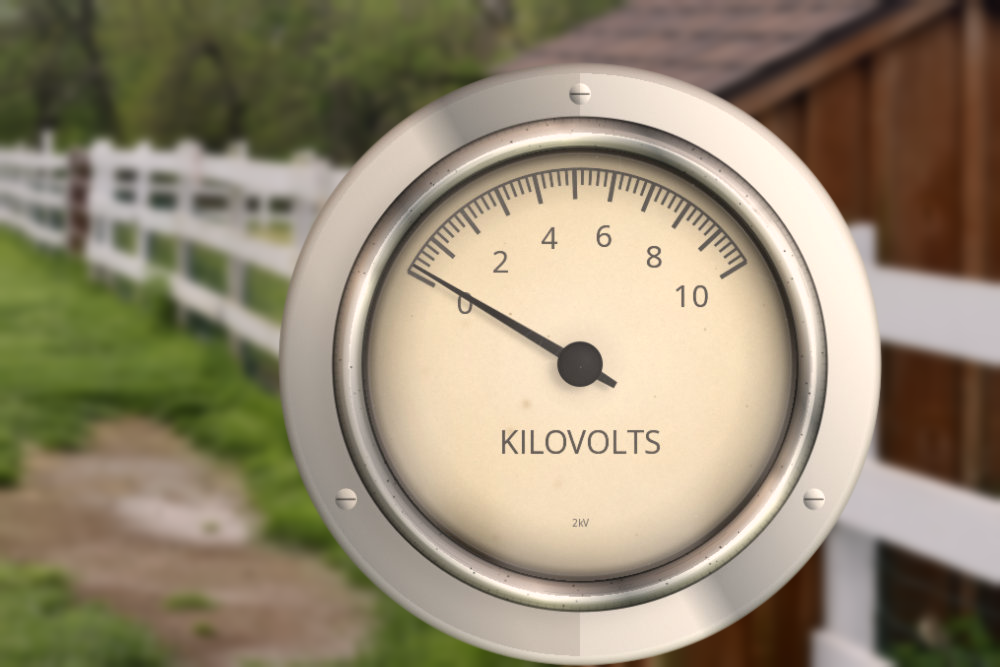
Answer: 0.2 (kV)
